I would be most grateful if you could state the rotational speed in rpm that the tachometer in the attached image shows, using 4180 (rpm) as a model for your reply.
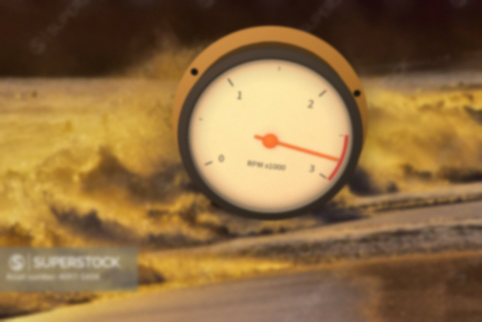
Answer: 2750 (rpm)
